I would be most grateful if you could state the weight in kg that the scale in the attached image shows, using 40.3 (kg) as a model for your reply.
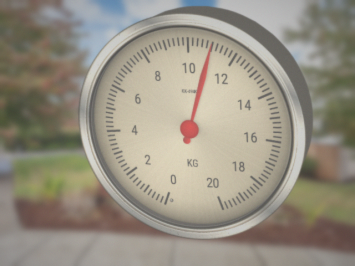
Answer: 11 (kg)
